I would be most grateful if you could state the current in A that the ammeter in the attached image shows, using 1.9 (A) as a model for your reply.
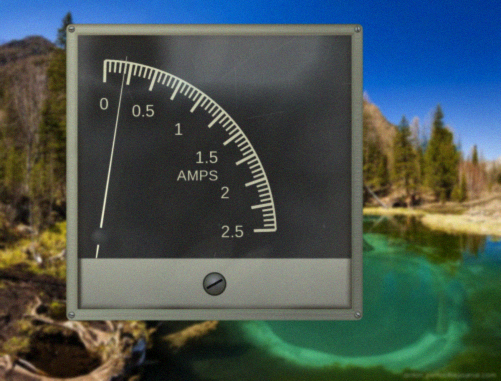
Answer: 0.2 (A)
